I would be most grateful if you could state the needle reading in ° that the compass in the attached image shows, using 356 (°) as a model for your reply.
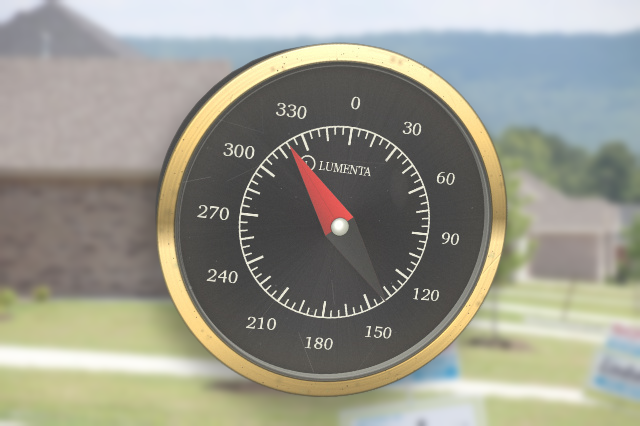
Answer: 320 (°)
